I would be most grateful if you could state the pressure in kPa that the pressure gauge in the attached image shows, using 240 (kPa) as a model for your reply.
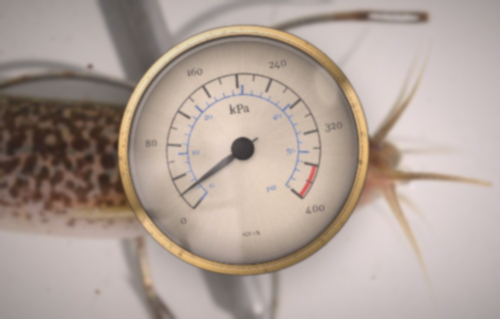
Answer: 20 (kPa)
